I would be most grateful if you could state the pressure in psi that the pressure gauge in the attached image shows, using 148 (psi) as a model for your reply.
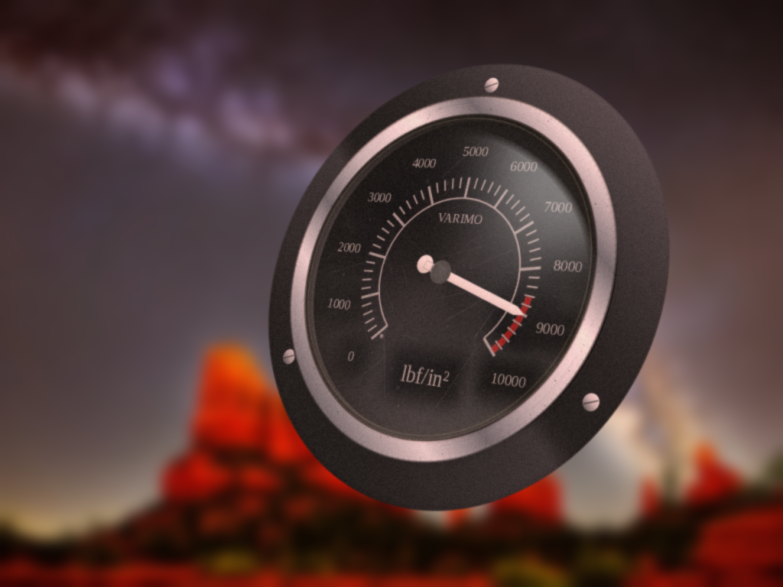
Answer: 9000 (psi)
